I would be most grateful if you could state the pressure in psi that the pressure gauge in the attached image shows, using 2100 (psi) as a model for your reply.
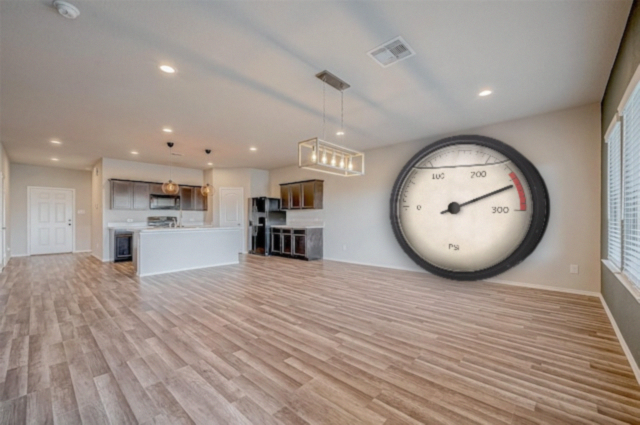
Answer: 260 (psi)
